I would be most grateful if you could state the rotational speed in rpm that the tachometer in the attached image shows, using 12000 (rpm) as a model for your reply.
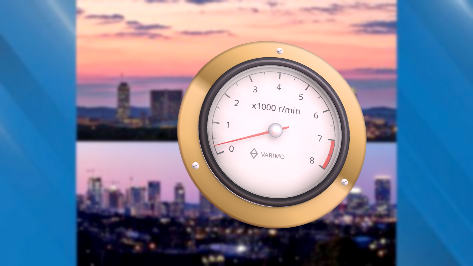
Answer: 250 (rpm)
